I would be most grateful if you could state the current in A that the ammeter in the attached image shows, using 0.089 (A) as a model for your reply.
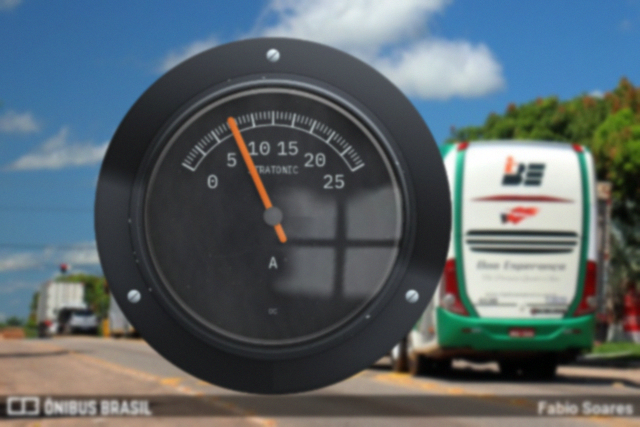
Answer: 7.5 (A)
